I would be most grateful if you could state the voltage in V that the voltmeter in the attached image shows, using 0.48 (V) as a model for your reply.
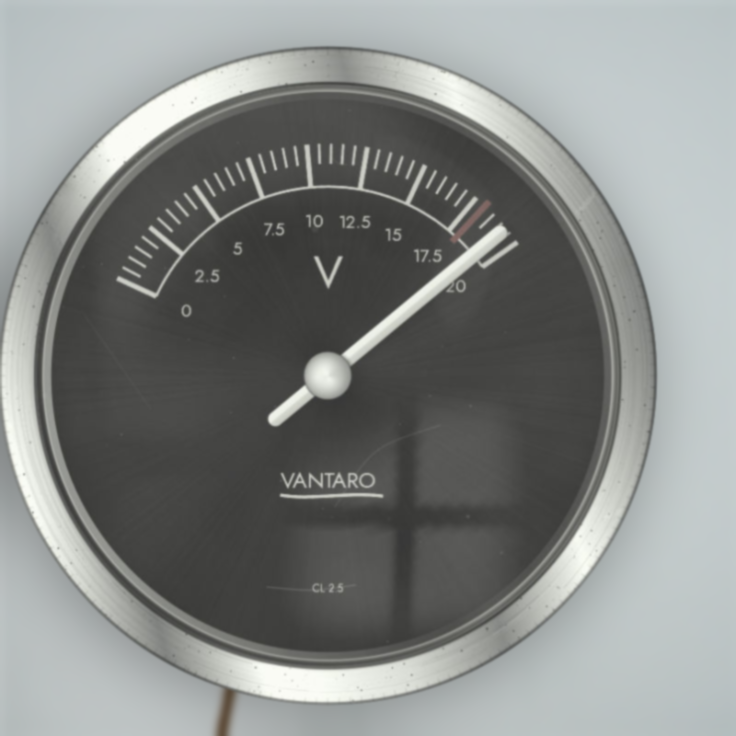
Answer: 19.25 (V)
